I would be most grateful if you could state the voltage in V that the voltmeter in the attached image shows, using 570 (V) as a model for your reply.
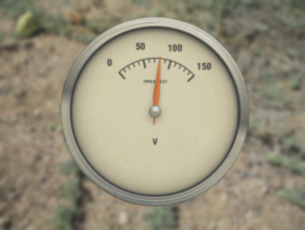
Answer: 80 (V)
